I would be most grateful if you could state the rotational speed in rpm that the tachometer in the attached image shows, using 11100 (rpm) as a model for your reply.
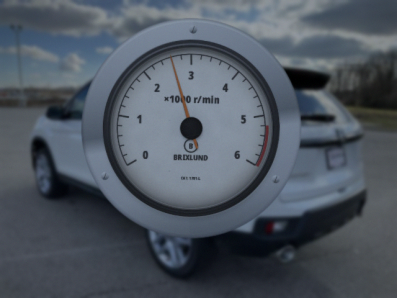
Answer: 2600 (rpm)
